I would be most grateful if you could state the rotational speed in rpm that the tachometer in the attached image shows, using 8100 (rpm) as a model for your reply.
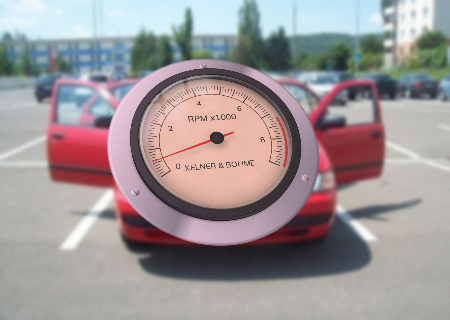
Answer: 500 (rpm)
